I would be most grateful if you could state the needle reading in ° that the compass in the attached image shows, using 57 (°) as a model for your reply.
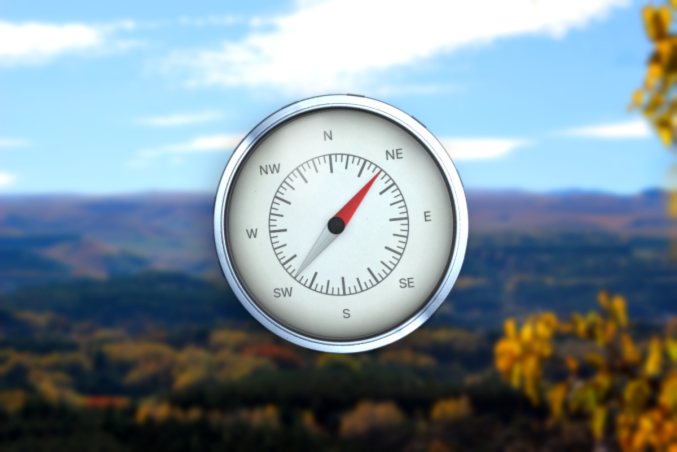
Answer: 45 (°)
